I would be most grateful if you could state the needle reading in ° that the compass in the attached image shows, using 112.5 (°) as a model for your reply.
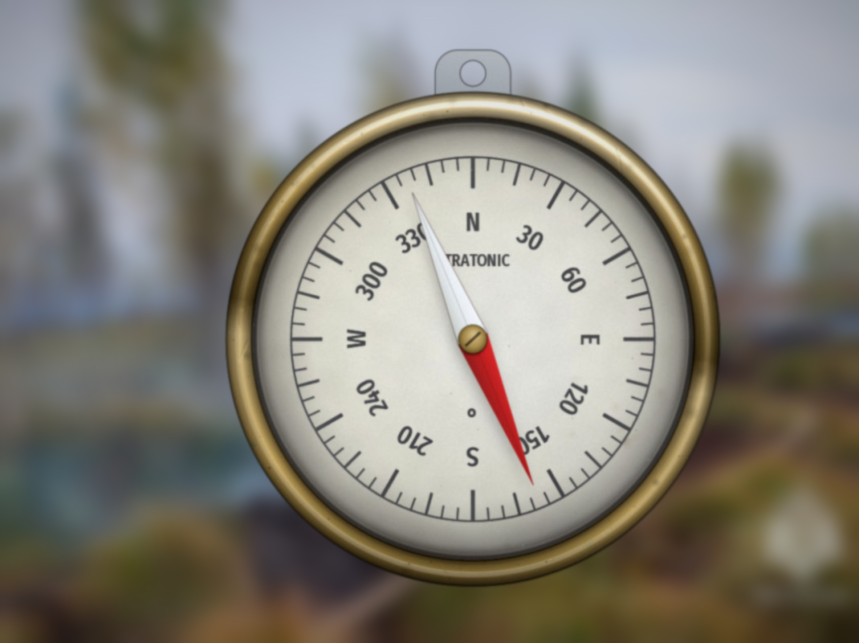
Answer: 157.5 (°)
